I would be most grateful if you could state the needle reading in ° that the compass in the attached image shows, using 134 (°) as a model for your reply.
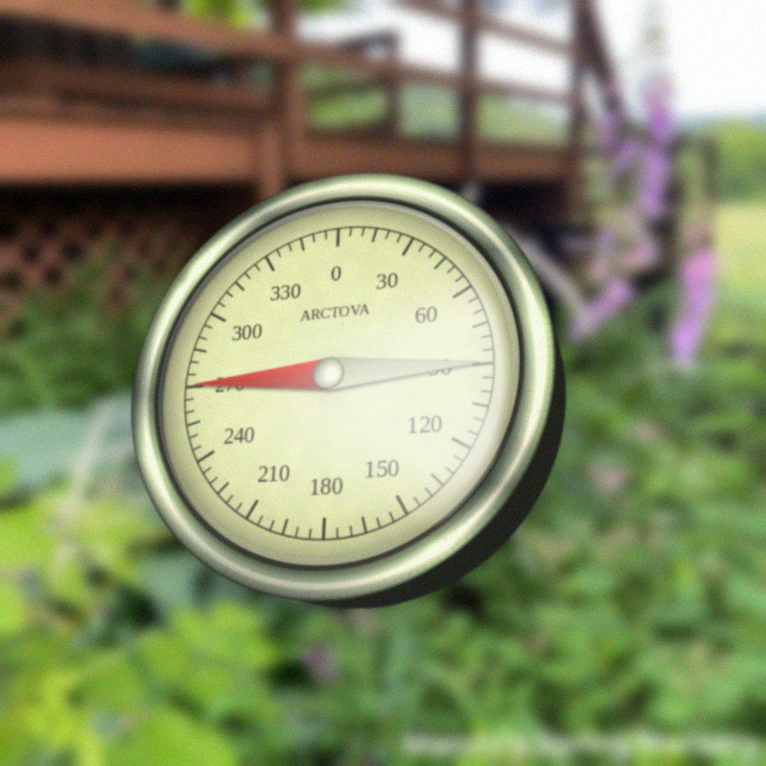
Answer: 270 (°)
